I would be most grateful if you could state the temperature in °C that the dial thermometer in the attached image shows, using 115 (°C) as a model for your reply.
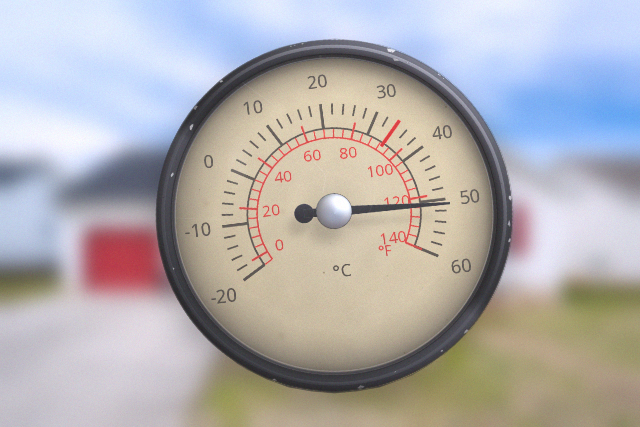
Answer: 51 (°C)
